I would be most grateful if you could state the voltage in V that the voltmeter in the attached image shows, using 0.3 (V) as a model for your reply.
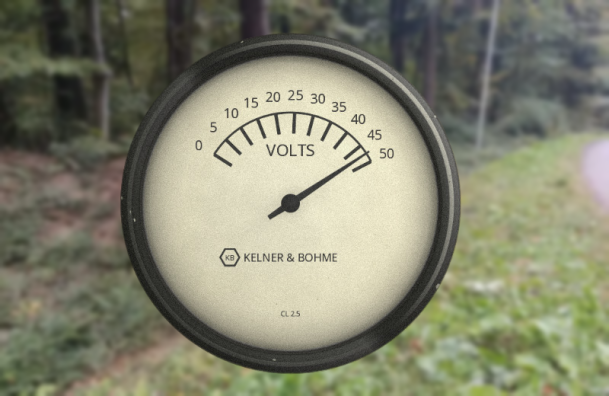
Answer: 47.5 (V)
